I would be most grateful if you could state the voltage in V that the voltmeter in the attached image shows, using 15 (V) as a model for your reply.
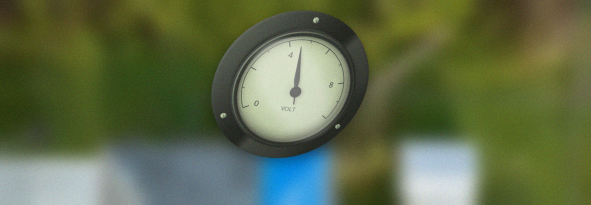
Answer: 4.5 (V)
